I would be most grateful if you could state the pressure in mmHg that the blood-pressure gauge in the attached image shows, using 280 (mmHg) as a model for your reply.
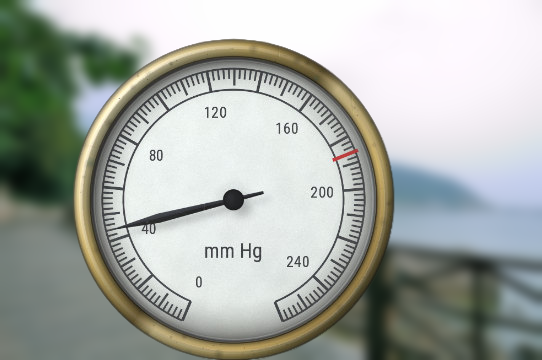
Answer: 44 (mmHg)
